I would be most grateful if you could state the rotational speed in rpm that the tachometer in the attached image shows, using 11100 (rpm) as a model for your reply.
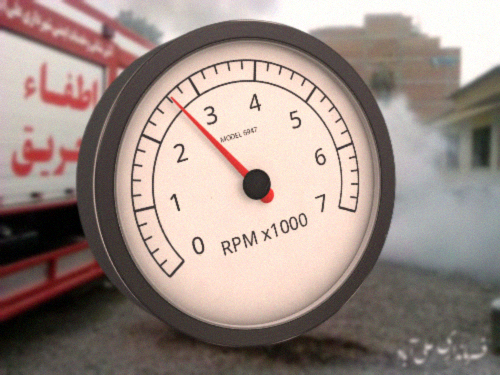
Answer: 2600 (rpm)
